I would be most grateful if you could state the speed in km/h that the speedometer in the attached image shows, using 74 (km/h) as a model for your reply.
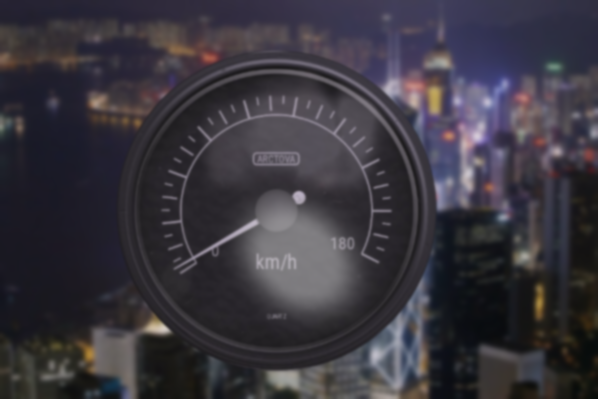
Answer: 2.5 (km/h)
